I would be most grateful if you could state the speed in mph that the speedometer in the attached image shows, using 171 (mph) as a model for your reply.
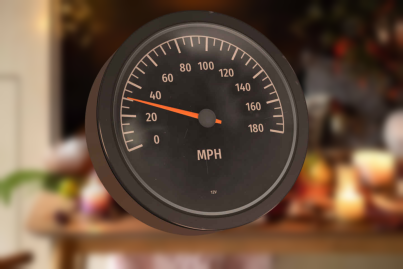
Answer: 30 (mph)
